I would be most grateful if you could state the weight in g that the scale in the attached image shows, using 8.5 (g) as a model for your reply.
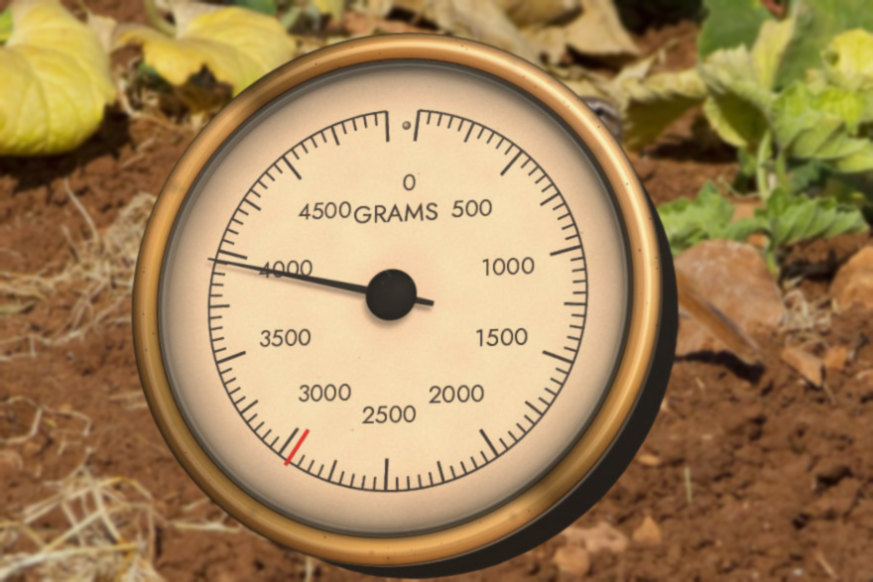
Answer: 3950 (g)
